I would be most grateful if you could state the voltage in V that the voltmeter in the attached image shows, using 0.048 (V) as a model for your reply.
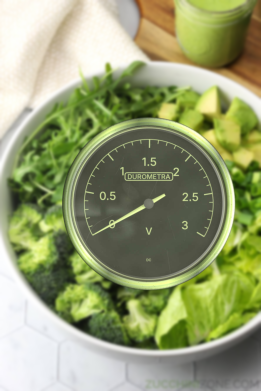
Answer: 0 (V)
